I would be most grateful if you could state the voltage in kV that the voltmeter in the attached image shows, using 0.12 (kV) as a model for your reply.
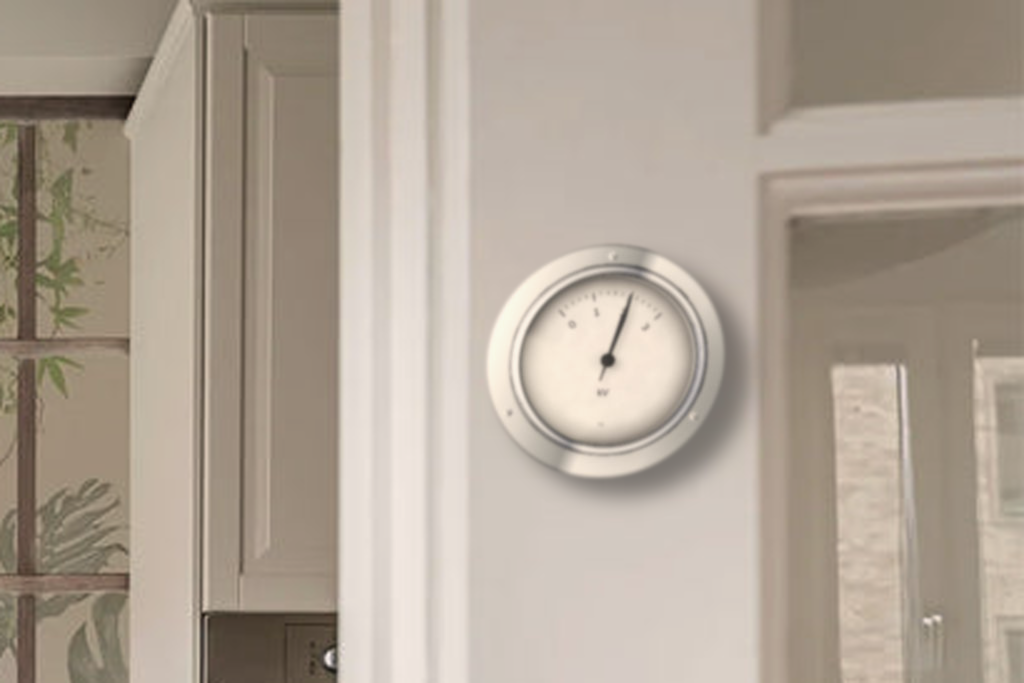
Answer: 2 (kV)
